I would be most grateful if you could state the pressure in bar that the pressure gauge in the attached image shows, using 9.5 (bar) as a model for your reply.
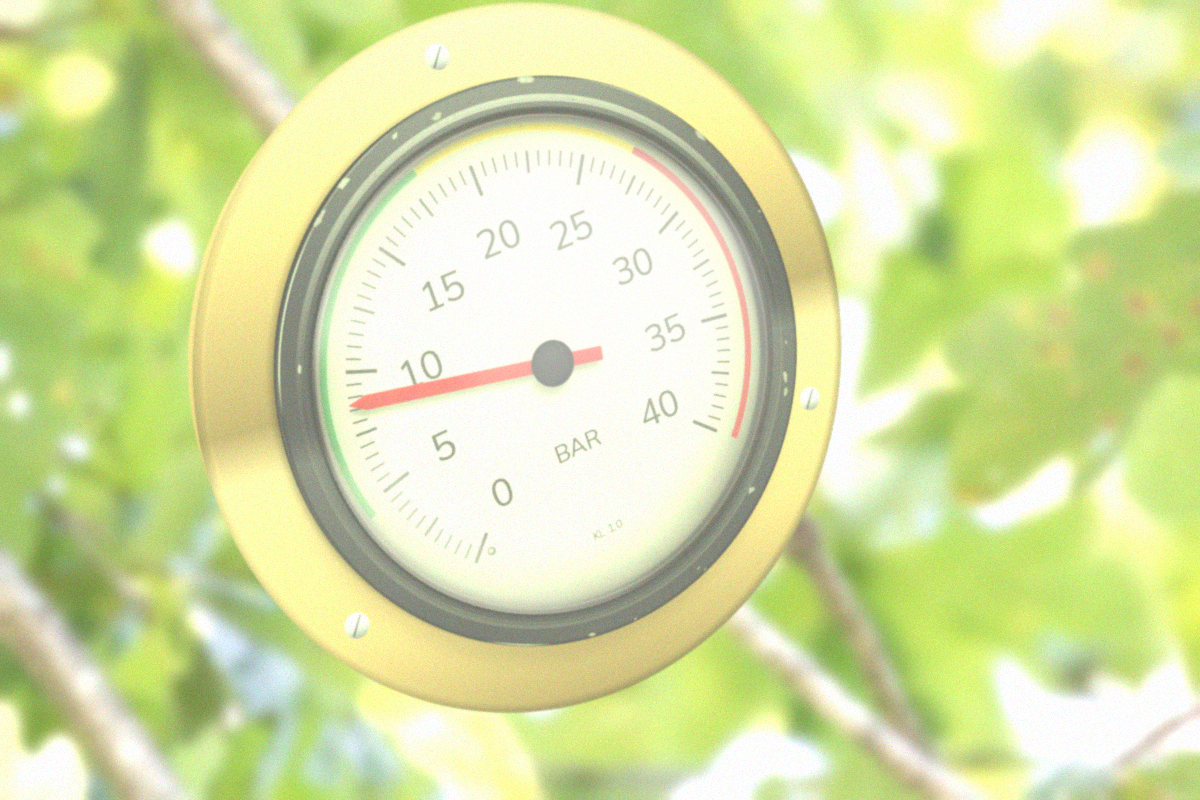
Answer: 8.75 (bar)
